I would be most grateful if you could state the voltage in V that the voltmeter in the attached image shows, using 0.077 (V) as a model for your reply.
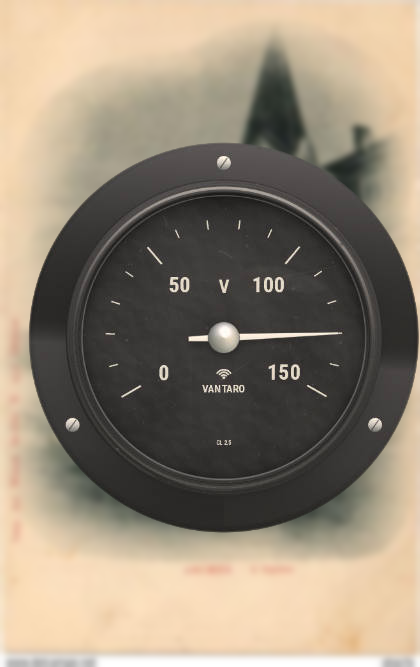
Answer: 130 (V)
